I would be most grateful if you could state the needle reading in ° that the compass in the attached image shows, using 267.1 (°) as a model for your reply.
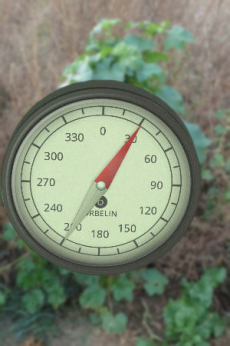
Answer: 30 (°)
